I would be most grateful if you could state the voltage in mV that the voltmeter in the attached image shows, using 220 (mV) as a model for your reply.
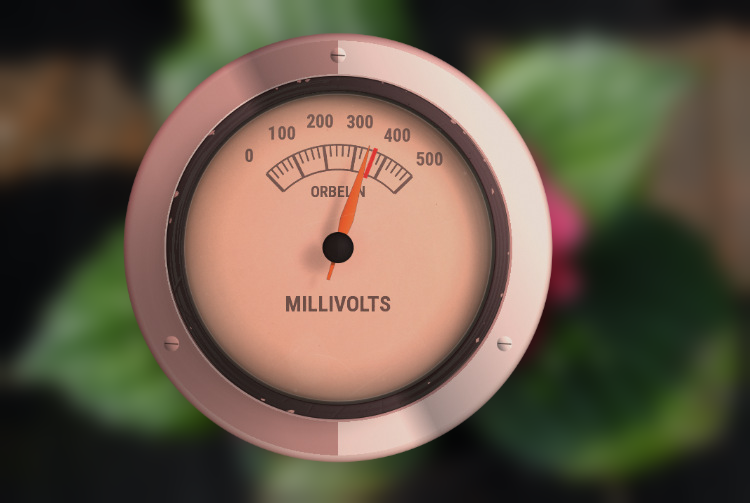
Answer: 340 (mV)
